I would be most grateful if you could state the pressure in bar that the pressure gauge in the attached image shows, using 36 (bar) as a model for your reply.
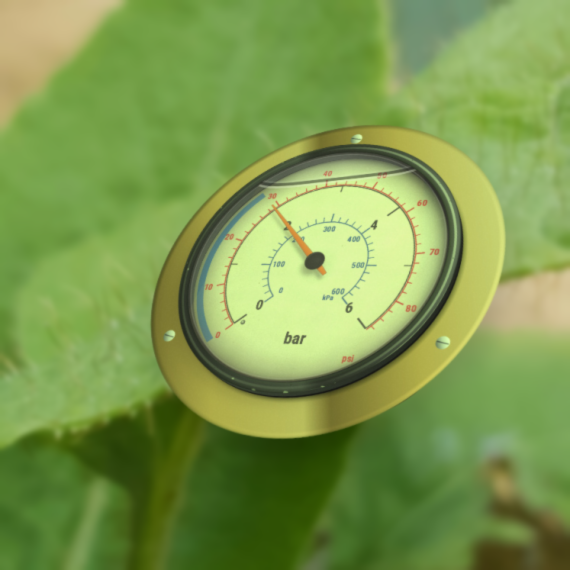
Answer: 2 (bar)
